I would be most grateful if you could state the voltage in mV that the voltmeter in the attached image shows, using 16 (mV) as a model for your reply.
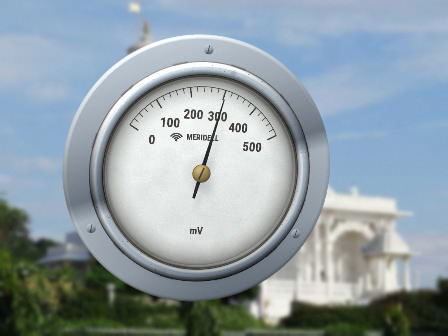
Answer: 300 (mV)
